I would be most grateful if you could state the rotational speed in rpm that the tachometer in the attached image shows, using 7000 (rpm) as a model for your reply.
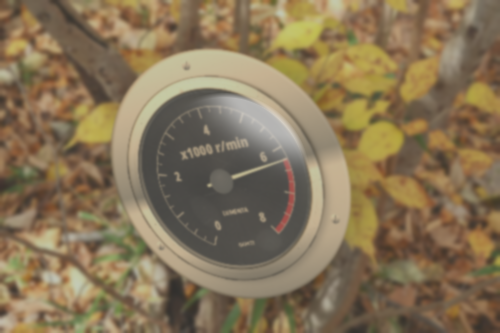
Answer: 6250 (rpm)
